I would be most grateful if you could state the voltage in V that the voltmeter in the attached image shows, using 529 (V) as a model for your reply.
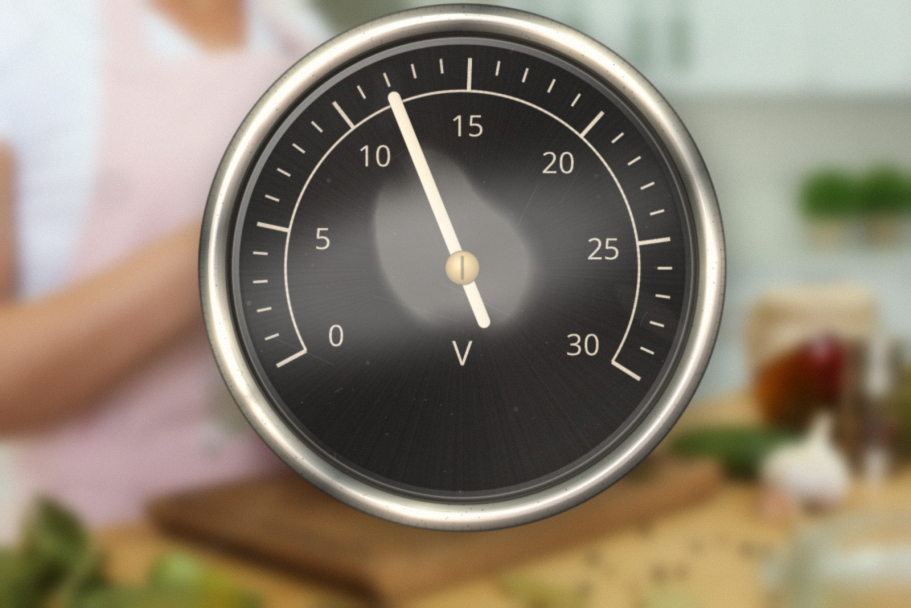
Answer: 12 (V)
